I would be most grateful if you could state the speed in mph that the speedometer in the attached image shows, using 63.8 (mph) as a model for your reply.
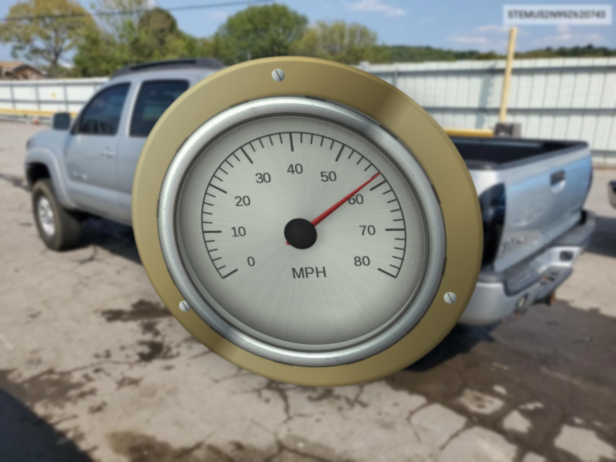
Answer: 58 (mph)
